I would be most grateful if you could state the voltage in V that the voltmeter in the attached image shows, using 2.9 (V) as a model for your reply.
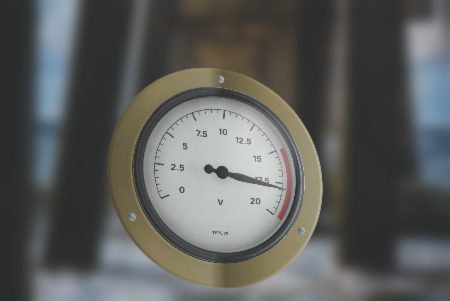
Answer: 18 (V)
